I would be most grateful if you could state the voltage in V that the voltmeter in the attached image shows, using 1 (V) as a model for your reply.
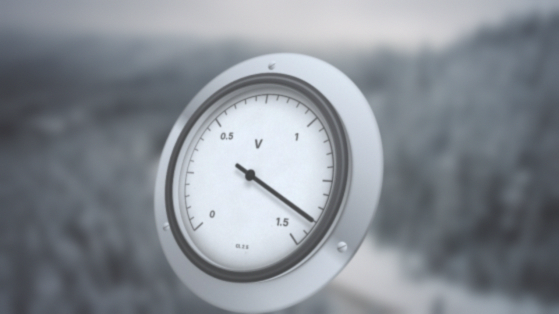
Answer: 1.4 (V)
